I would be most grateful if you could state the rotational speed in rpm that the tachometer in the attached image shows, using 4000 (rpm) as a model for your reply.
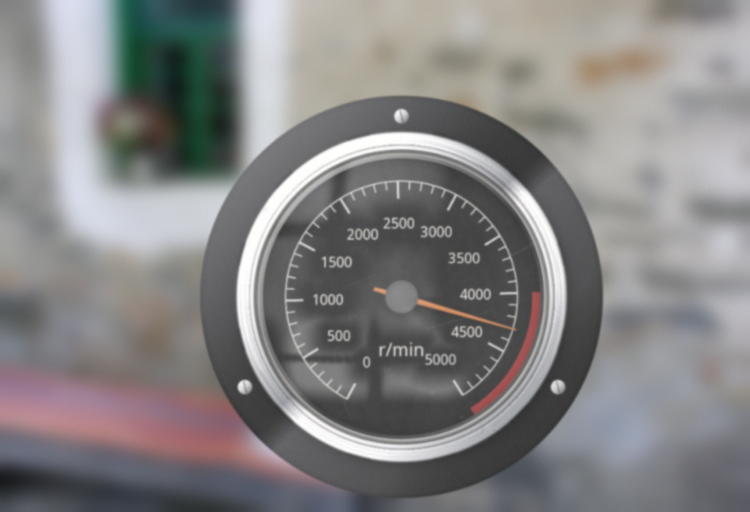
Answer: 4300 (rpm)
